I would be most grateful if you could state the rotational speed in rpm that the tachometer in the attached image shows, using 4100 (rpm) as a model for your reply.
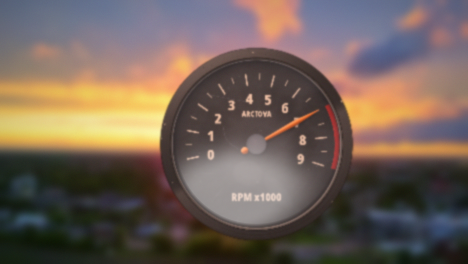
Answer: 7000 (rpm)
